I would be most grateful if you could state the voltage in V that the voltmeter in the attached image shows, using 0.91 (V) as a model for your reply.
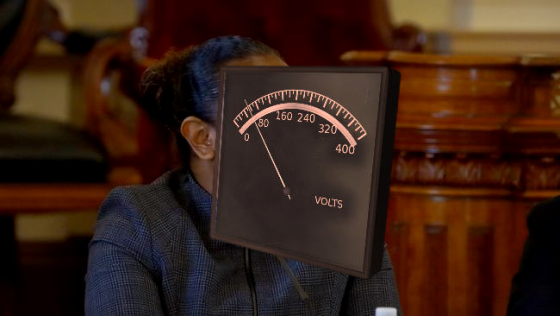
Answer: 60 (V)
